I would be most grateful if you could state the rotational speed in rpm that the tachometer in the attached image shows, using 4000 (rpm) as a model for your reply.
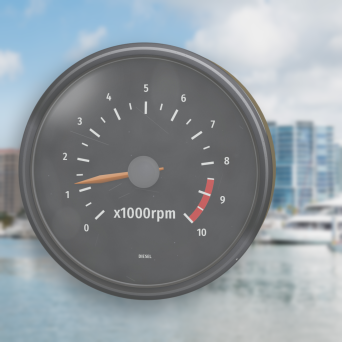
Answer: 1250 (rpm)
